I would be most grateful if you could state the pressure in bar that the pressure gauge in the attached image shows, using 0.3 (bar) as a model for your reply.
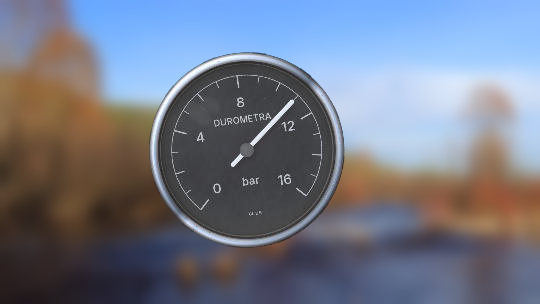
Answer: 11 (bar)
